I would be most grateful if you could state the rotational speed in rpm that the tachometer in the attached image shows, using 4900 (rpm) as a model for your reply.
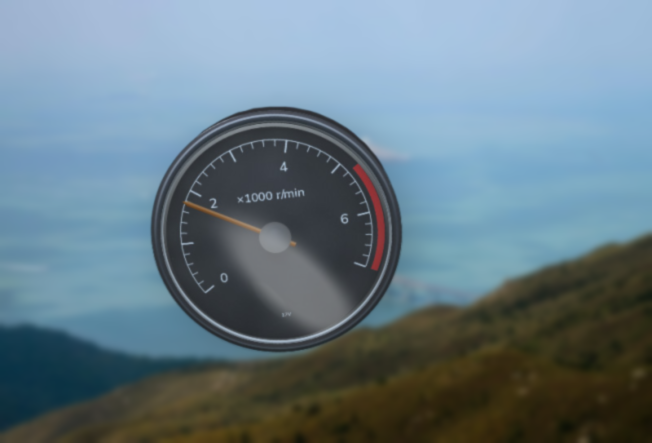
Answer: 1800 (rpm)
